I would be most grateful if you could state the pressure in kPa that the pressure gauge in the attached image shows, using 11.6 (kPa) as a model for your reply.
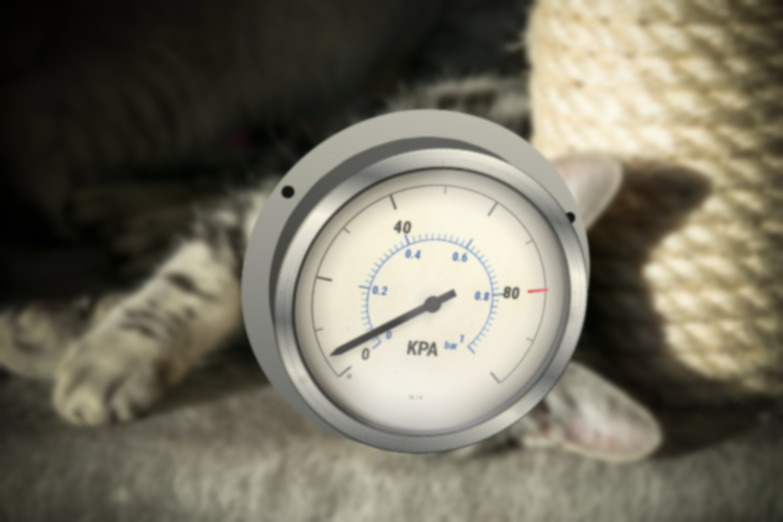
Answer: 5 (kPa)
